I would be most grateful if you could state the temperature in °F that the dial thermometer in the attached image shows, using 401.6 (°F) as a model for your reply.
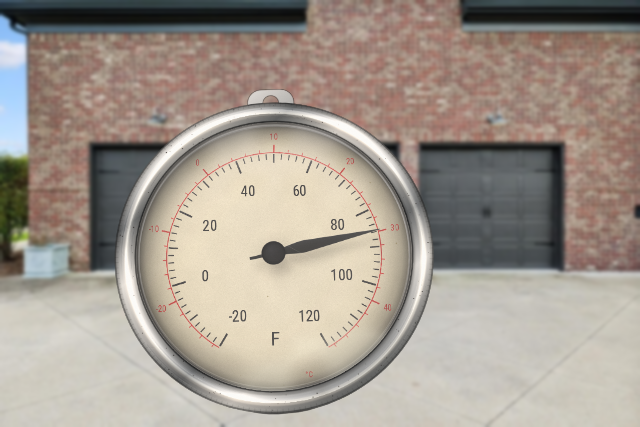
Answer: 86 (°F)
